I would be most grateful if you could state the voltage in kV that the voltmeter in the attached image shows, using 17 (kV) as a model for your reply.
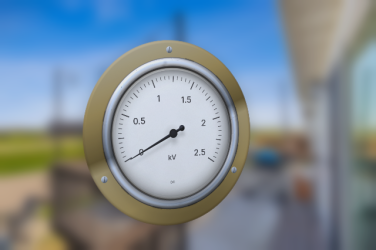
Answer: 0 (kV)
